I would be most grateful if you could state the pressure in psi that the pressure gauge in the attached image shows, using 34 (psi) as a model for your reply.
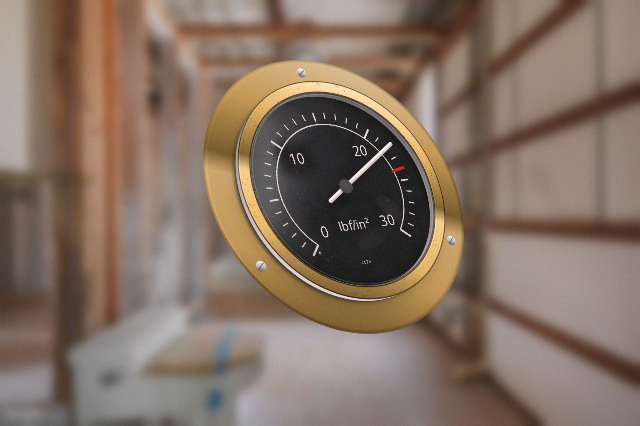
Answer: 22 (psi)
